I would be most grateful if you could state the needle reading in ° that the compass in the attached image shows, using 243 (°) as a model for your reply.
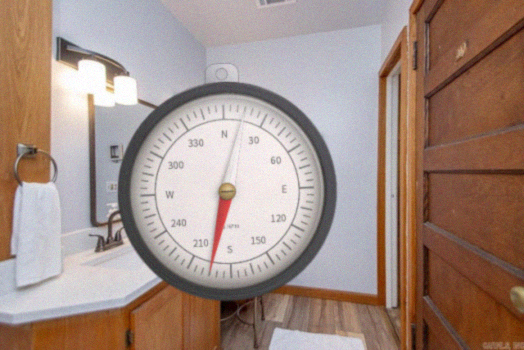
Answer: 195 (°)
